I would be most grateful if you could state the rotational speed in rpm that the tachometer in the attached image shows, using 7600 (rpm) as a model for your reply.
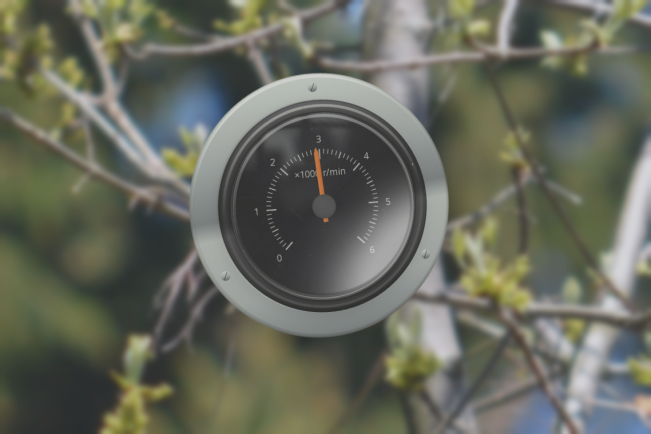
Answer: 2900 (rpm)
